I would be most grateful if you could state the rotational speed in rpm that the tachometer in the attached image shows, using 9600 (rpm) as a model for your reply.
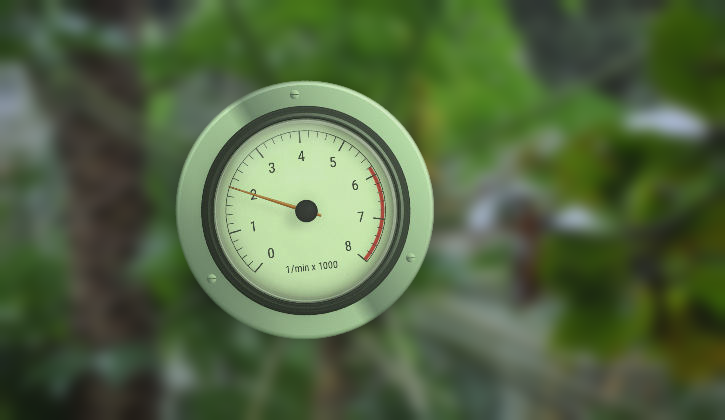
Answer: 2000 (rpm)
